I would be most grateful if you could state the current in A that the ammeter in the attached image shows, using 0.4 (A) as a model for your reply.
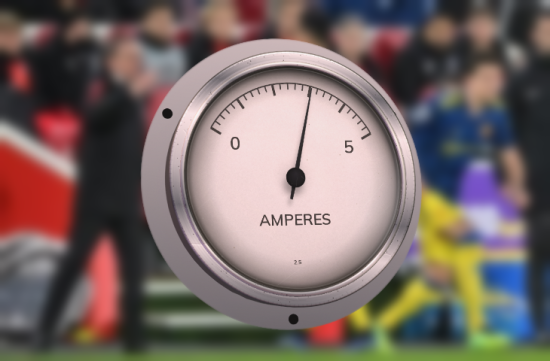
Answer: 3 (A)
